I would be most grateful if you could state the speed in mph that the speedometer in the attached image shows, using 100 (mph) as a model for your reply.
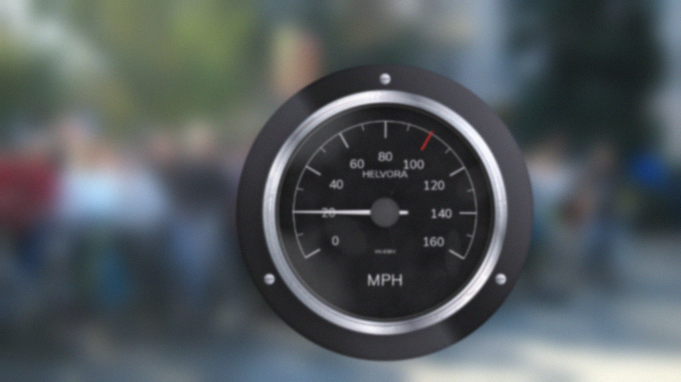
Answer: 20 (mph)
